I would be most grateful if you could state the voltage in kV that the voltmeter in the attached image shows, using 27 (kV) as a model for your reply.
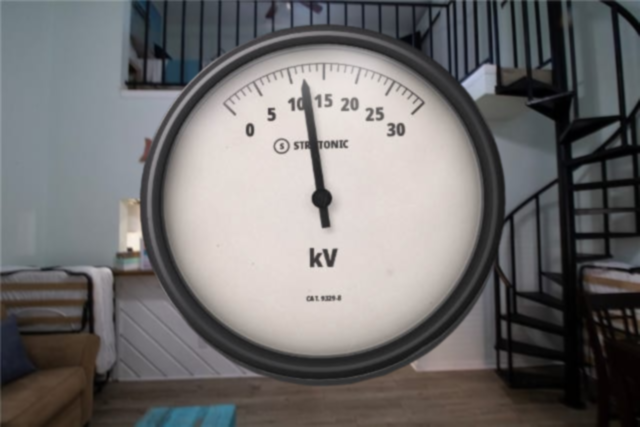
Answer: 12 (kV)
